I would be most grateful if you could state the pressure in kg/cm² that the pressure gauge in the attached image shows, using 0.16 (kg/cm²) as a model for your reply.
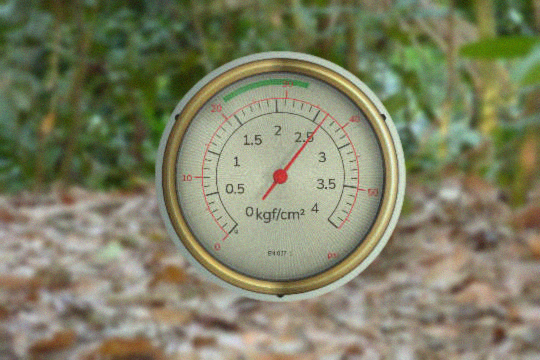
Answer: 2.6 (kg/cm²)
